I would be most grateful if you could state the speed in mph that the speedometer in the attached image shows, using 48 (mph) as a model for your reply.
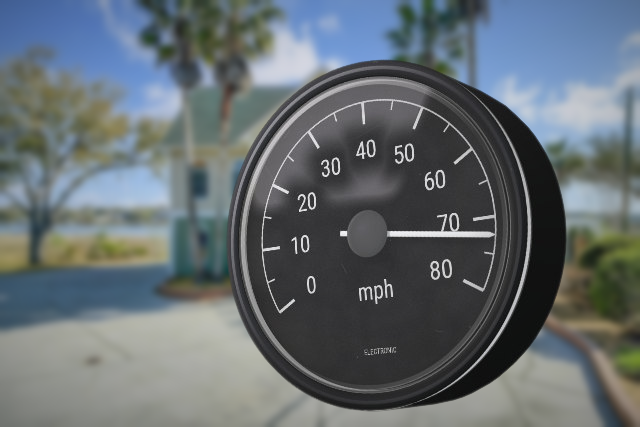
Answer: 72.5 (mph)
